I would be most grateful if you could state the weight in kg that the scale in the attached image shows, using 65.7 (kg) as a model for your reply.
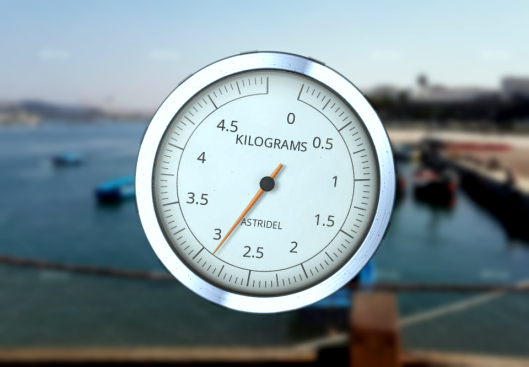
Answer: 2.9 (kg)
